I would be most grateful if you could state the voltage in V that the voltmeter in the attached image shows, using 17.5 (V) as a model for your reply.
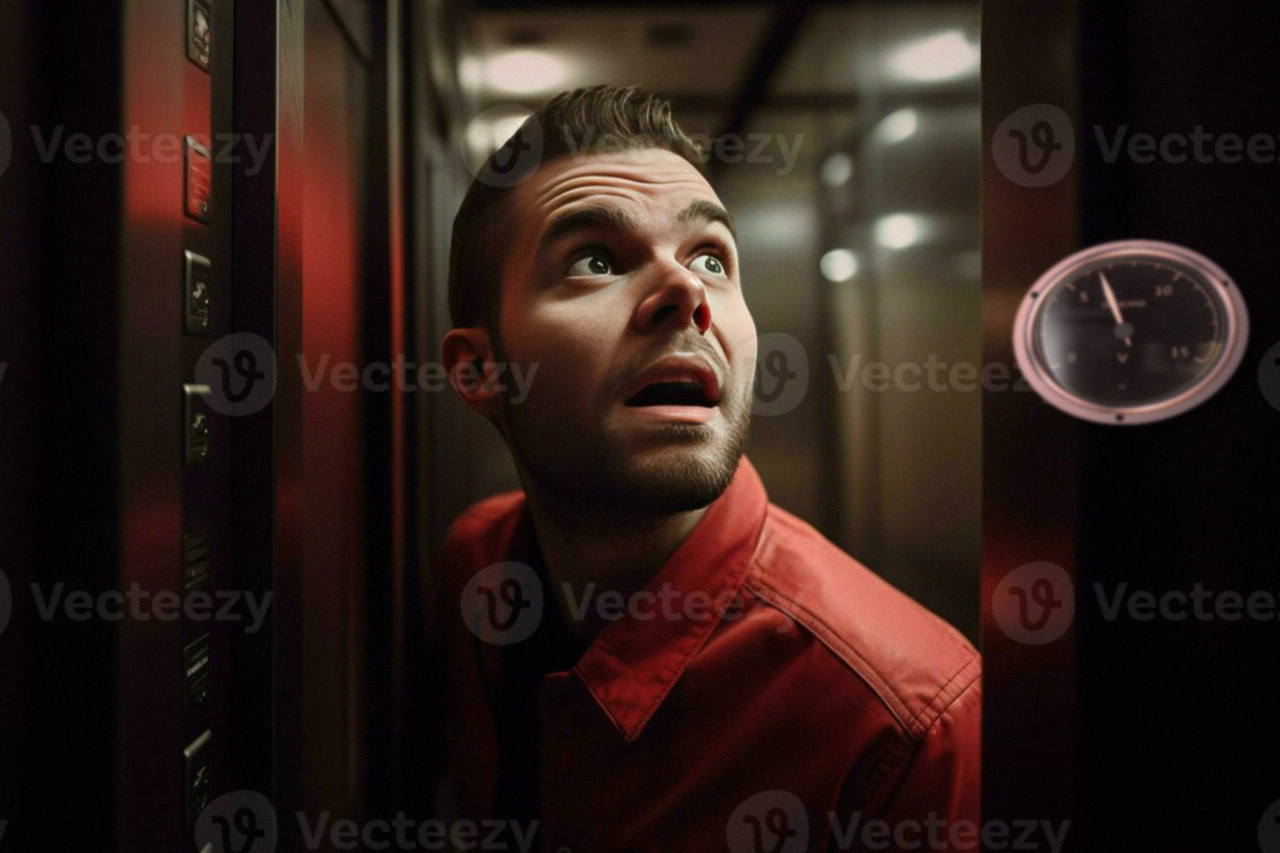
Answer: 6.5 (V)
